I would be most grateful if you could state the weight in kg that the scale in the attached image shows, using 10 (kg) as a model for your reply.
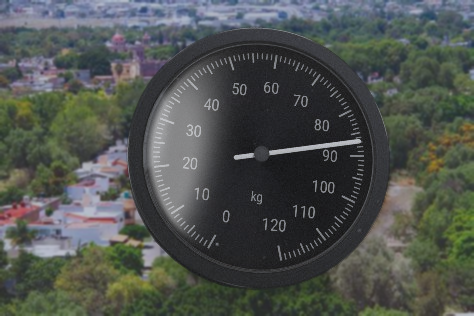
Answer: 87 (kg)
